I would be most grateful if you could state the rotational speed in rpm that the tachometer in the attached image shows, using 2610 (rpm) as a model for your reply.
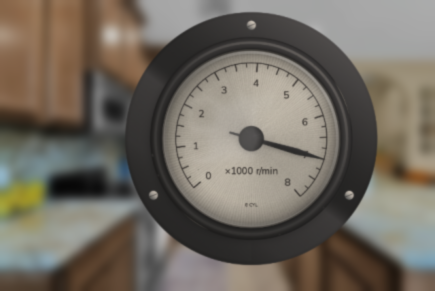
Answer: 7000 (rpm)
